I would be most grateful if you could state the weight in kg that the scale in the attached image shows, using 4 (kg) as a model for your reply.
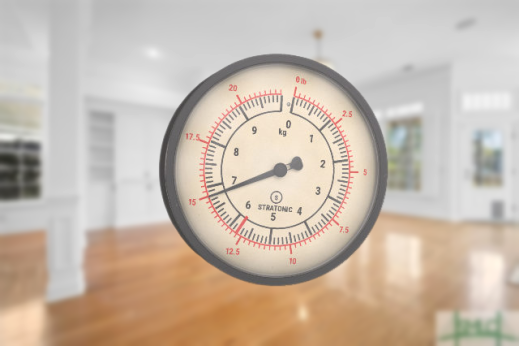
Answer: 6.8 (kg)
